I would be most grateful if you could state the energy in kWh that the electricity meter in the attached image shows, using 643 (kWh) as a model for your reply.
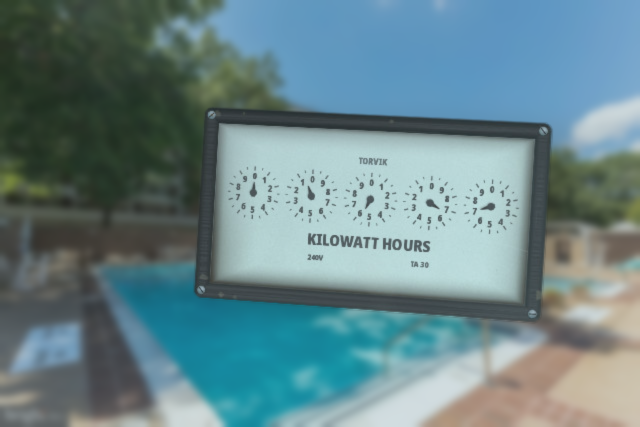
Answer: 567 (kWh)
